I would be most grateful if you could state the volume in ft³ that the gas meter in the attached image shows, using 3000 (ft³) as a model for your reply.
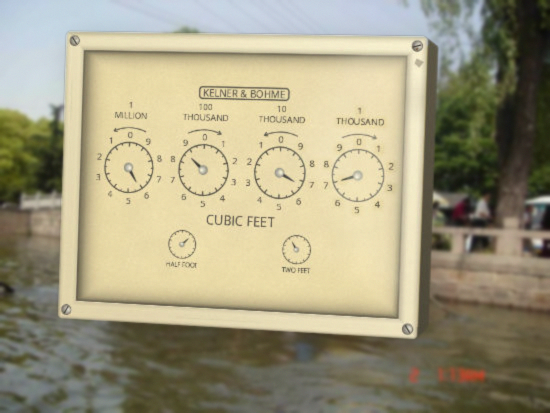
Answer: 586700 (ft³)
